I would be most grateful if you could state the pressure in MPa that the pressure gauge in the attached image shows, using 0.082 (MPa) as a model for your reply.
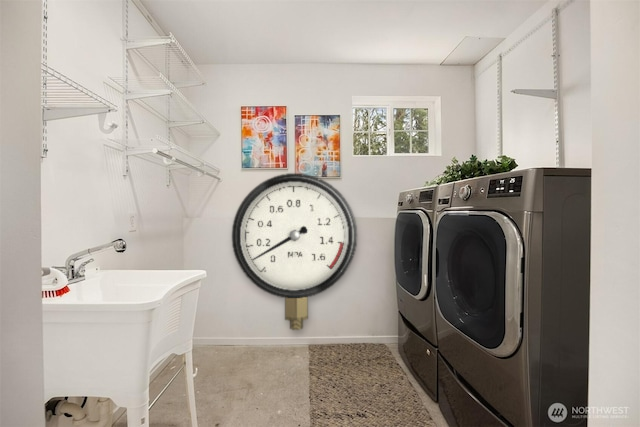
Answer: 0.1 (MPa)
